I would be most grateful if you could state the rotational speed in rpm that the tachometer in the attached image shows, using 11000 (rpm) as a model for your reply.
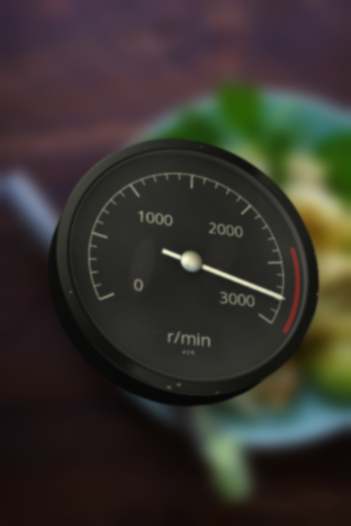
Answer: 2800 (rpm)
